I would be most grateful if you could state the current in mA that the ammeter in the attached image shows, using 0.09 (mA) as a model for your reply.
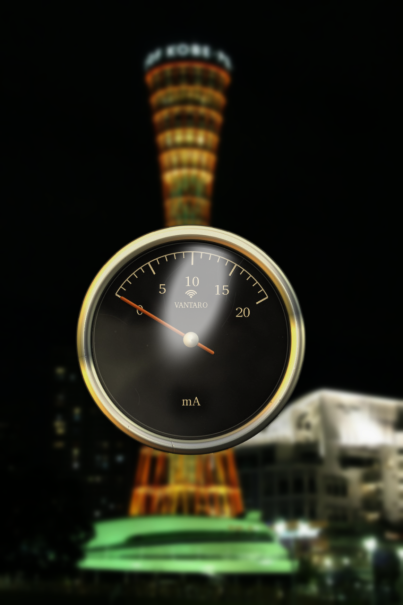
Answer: 0 (mA)
